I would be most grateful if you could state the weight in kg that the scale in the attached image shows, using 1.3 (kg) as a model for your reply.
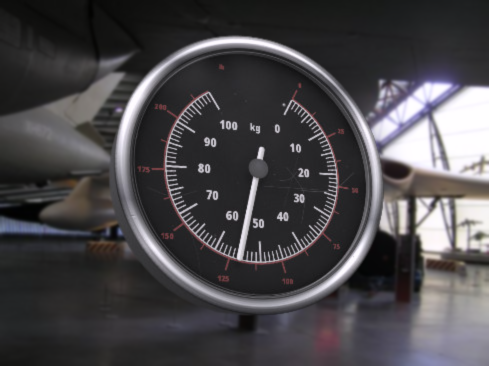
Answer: 55 (kg)
